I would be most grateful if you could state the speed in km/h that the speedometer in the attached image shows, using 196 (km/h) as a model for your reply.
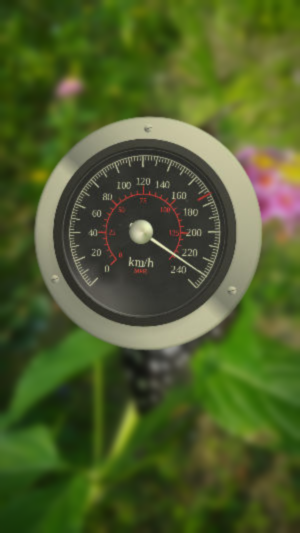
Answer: 230 (km/h)
